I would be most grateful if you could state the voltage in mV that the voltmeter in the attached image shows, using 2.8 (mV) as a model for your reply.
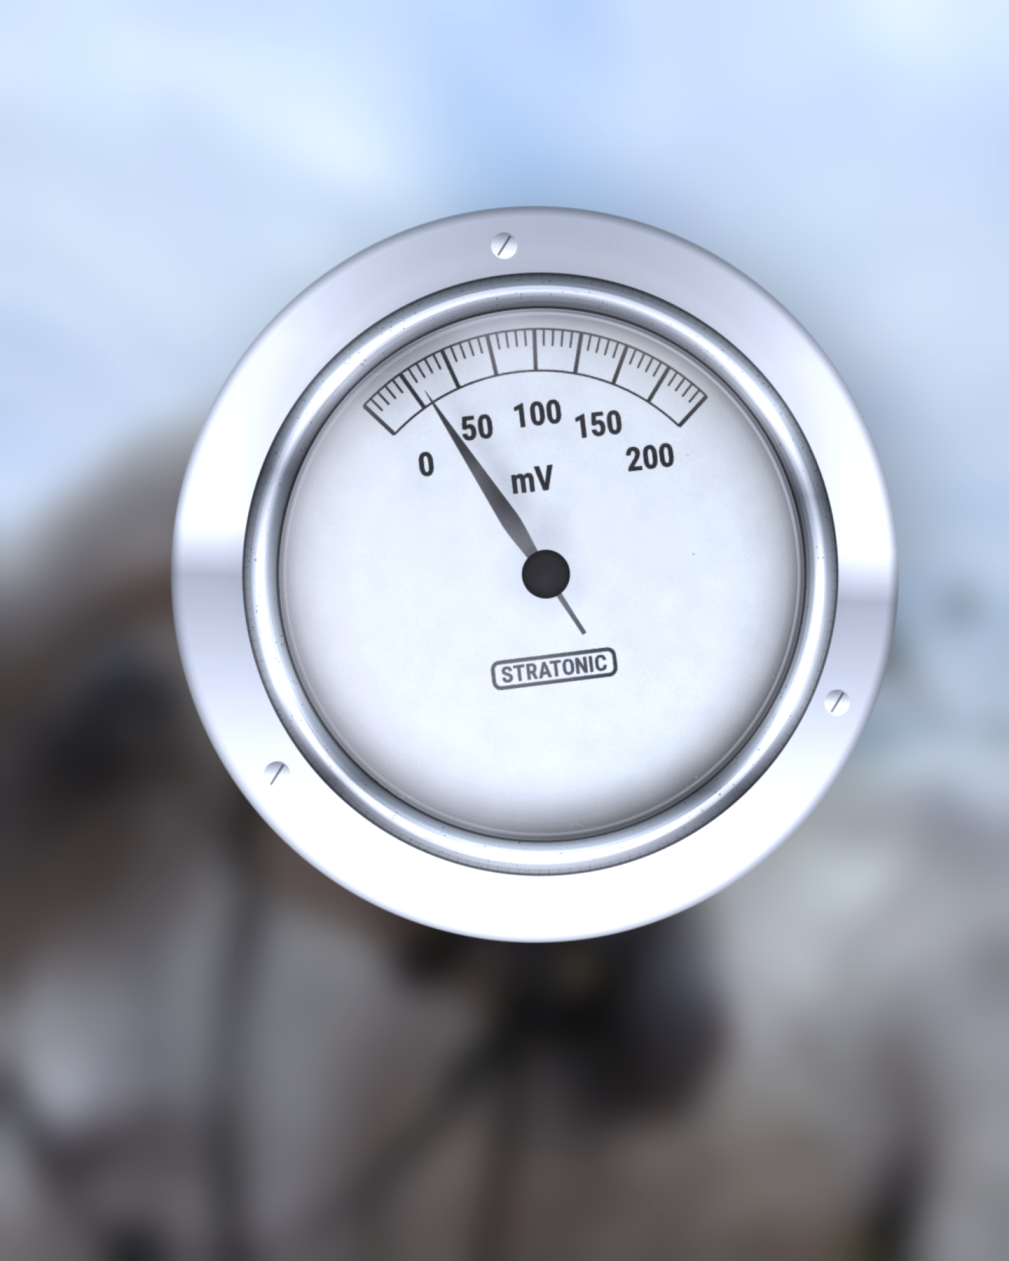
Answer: 30 (mV)
